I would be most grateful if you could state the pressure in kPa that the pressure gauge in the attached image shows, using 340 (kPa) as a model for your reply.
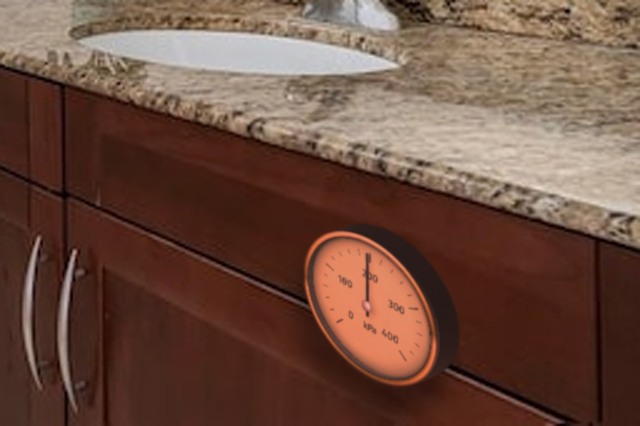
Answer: 200 (kPa)
